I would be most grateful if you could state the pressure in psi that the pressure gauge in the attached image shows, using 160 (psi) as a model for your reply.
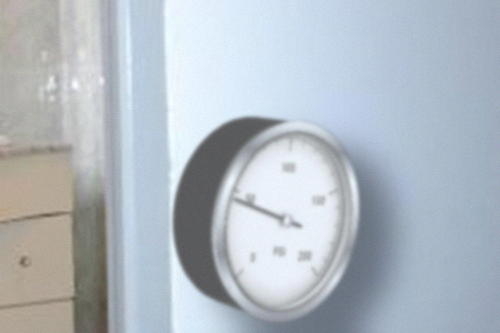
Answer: 45 (psi)
